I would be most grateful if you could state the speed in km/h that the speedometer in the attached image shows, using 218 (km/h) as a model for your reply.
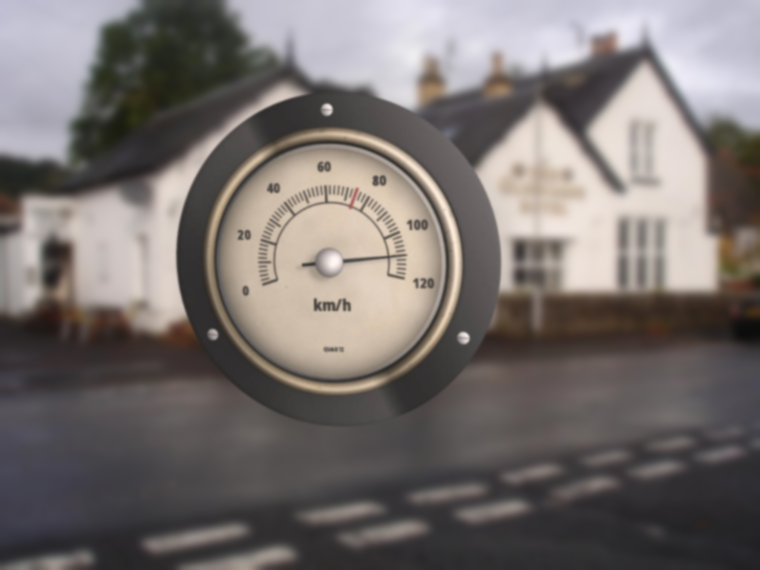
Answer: 110 (km/h)
